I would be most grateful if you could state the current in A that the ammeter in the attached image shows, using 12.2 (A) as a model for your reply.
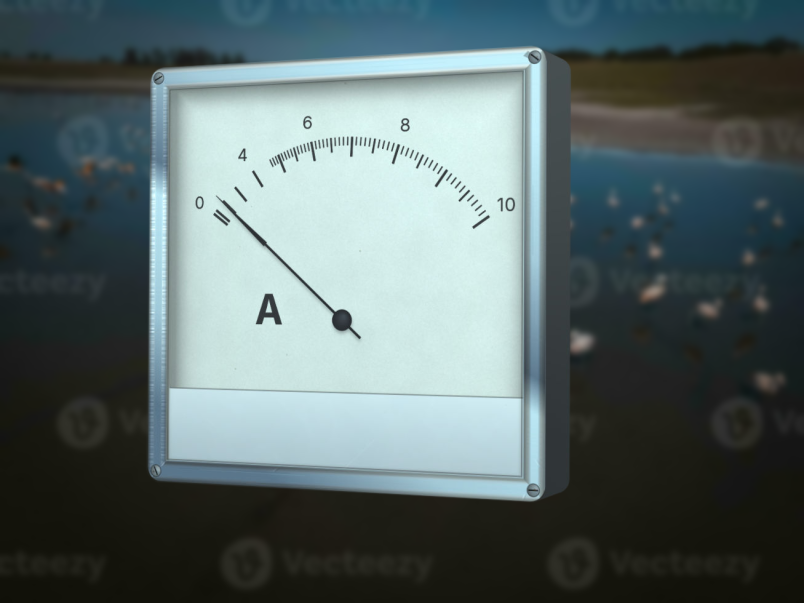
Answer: 2 (A)
